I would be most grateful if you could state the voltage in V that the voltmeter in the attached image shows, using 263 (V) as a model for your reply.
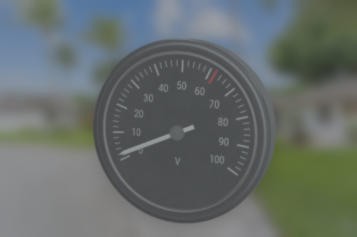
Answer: 2 (V)
